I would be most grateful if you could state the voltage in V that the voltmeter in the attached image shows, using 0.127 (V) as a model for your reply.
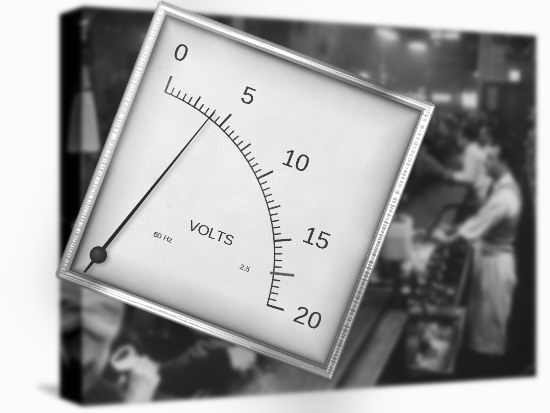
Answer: 4 (V)
